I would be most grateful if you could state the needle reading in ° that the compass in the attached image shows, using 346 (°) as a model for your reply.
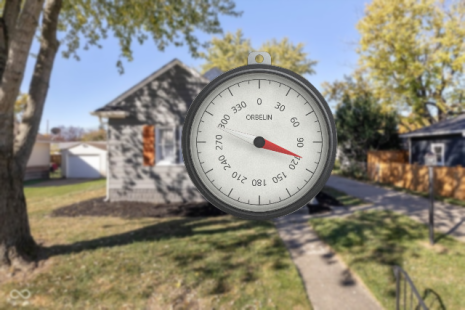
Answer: 110 (°)
